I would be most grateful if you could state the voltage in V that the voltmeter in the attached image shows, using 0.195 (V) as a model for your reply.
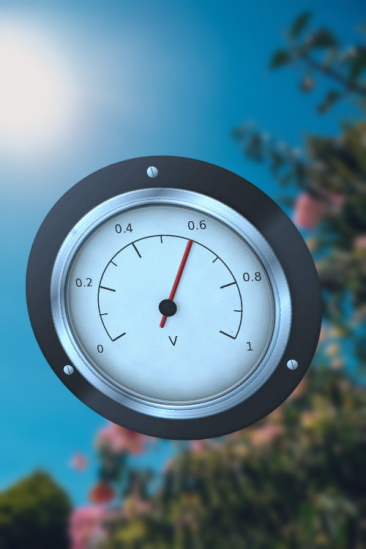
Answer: 0.6 (V)
